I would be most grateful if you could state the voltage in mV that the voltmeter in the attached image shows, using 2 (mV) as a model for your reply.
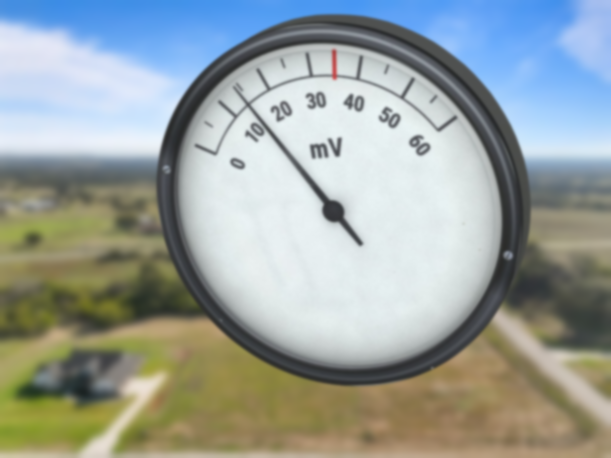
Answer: 15 (mV)
